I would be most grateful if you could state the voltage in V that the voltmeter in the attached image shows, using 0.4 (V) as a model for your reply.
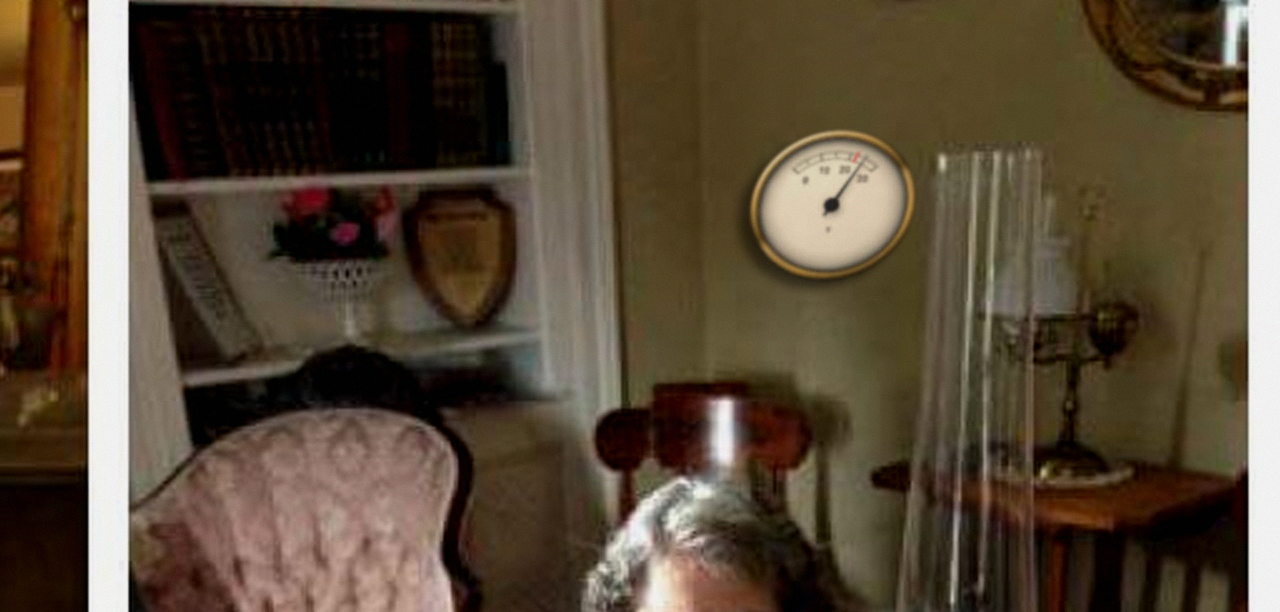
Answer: 25 (V)
